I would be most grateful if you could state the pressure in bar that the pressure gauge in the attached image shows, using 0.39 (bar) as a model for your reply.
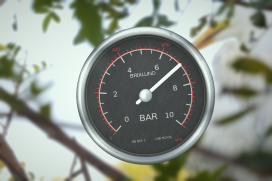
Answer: 7 (bar)
